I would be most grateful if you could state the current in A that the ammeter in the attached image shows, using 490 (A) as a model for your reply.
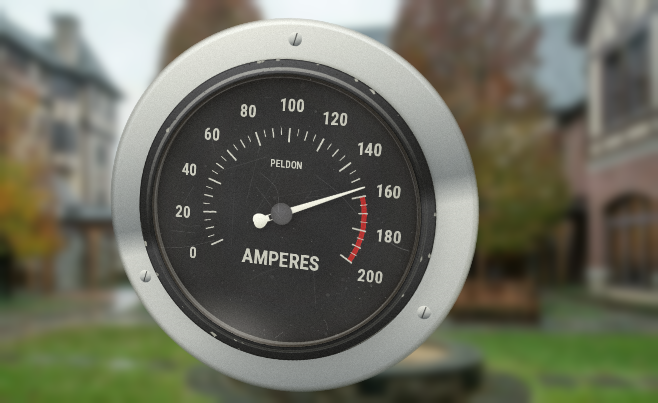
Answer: 155 (A)
